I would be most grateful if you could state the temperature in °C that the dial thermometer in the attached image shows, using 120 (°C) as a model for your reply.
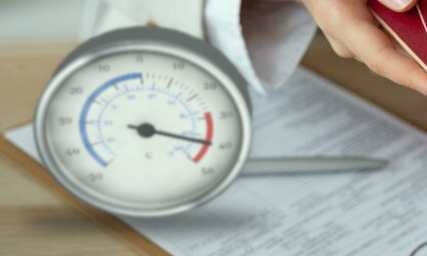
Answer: 40 (°C)
